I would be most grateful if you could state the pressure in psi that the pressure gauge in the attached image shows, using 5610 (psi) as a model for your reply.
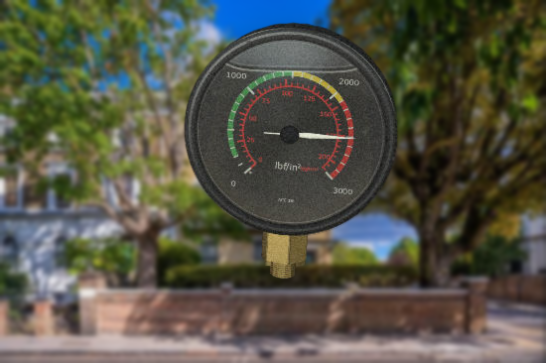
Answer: 2500 (psi)
